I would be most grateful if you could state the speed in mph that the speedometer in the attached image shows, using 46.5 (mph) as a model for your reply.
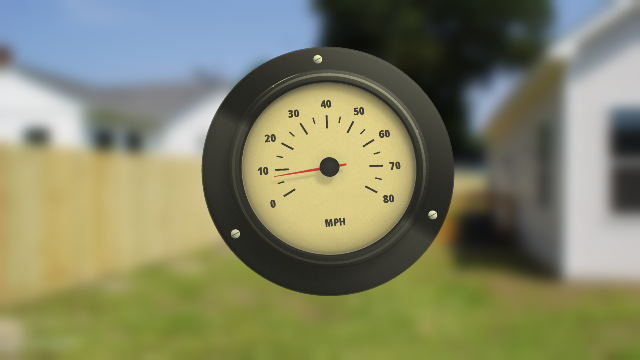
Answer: 7.5 (mph)
